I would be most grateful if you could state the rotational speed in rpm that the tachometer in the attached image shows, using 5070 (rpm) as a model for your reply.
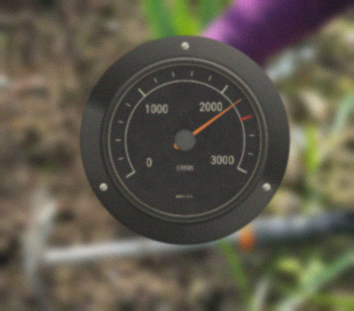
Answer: 2200 (rpm)
